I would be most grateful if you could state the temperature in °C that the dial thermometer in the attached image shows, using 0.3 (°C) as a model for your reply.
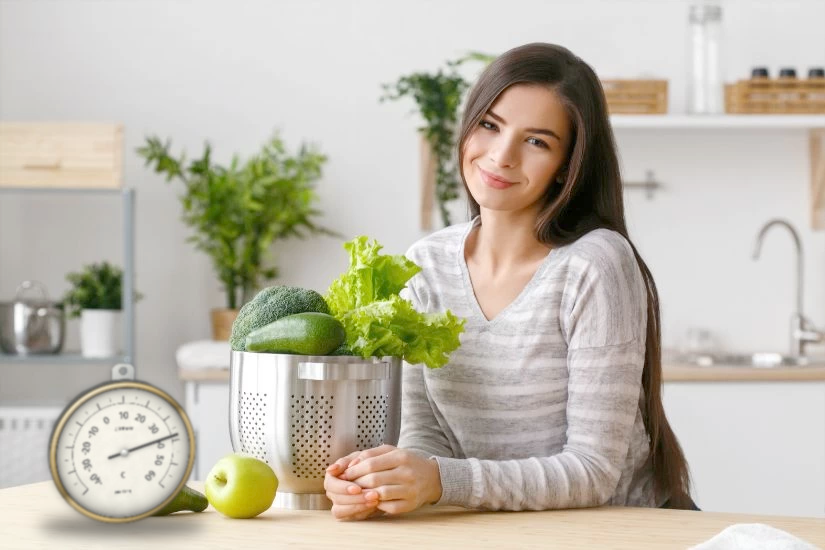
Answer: 37.5 (°C)
